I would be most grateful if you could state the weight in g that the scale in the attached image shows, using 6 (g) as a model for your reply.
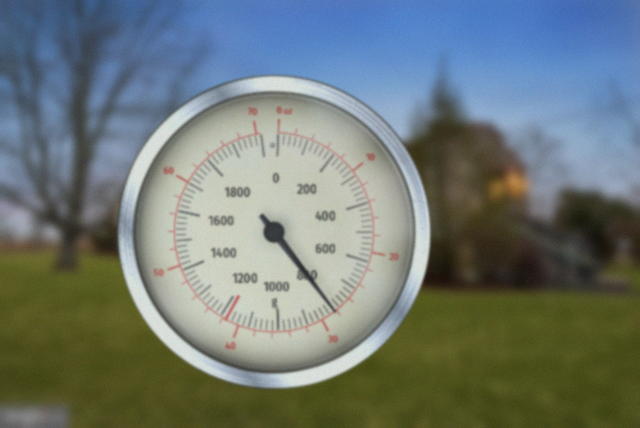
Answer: 800 (g)
